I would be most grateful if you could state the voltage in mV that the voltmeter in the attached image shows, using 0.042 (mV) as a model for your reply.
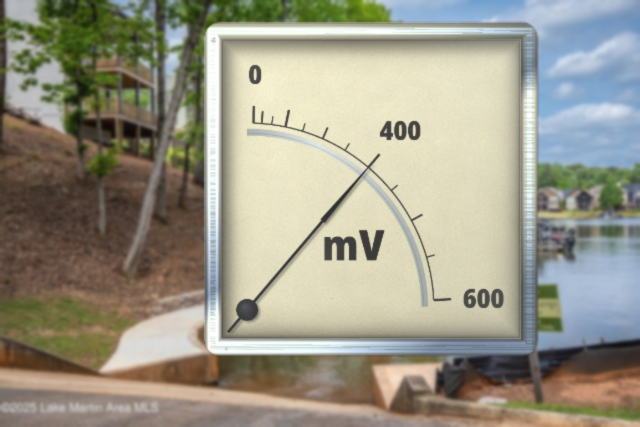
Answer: 400 (mV)
